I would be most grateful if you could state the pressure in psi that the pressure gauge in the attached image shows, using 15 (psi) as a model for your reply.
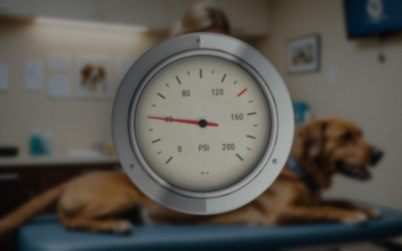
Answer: 40 (psi)
